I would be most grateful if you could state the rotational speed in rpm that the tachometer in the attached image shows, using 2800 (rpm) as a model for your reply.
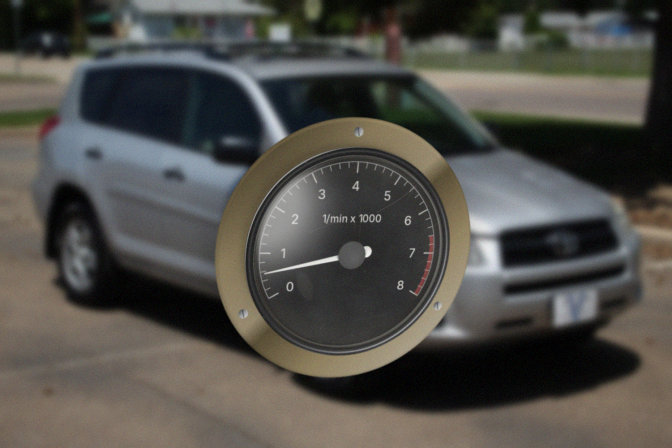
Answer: 600 (rpm)
